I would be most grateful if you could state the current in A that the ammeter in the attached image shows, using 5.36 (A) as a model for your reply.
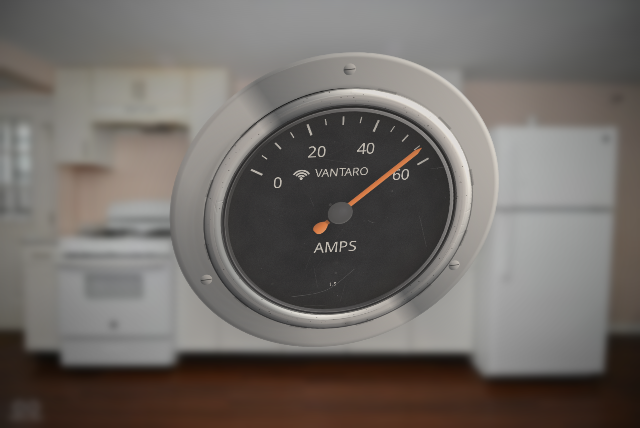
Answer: 55 (A)
